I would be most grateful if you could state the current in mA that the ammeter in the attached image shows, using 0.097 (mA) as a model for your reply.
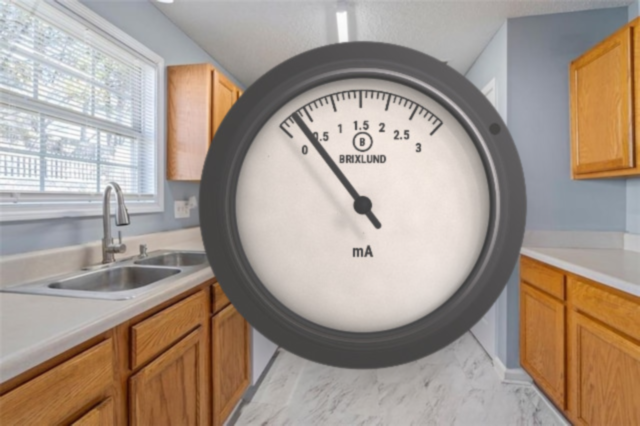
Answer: 0.3 (mA)
